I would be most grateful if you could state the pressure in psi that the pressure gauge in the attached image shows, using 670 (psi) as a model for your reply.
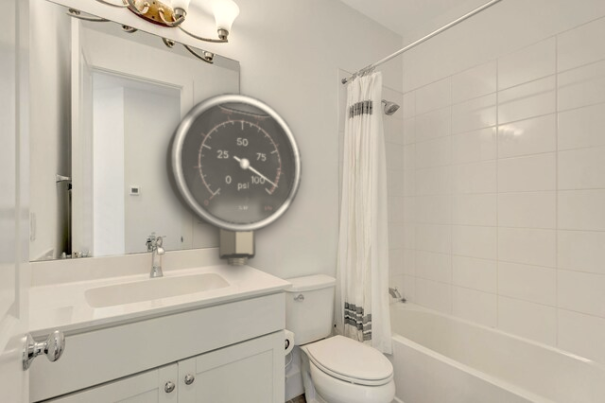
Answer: 95 (psi)
